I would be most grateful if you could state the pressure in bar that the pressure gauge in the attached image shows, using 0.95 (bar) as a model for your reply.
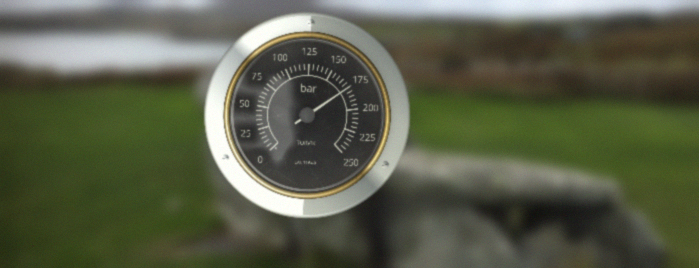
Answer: 175 (bar)
